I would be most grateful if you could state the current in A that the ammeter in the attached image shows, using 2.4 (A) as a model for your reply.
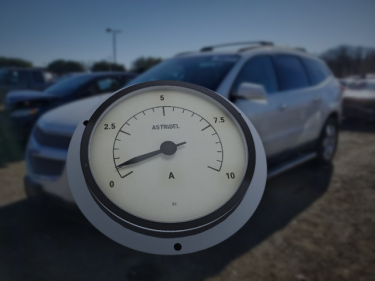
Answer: 0.5 (A)
